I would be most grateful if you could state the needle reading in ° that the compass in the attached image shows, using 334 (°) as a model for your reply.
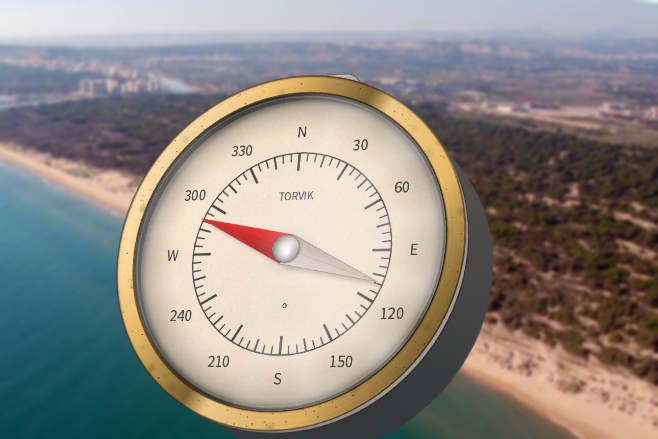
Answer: 290 (°)
